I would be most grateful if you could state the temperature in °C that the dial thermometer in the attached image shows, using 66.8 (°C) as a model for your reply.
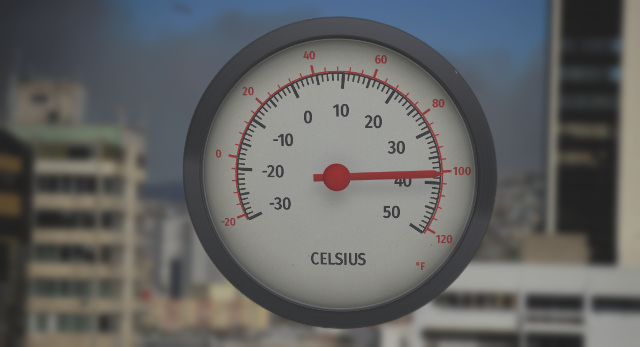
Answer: 38 (°C)
